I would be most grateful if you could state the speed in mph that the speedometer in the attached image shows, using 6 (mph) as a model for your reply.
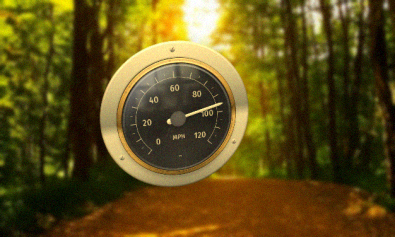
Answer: 95 (mph)
